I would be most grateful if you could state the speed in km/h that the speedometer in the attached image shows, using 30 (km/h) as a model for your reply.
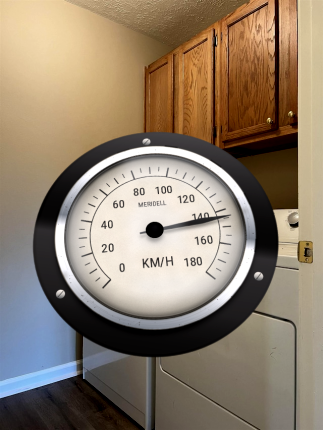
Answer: 145 (km/h)
